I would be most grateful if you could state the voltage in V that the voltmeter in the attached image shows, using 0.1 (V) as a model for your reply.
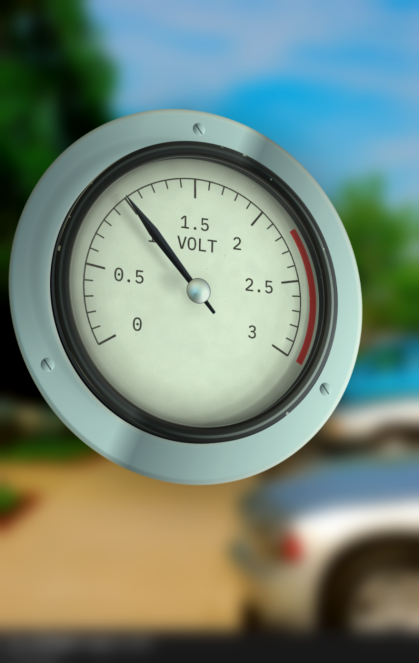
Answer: 1 (V)
